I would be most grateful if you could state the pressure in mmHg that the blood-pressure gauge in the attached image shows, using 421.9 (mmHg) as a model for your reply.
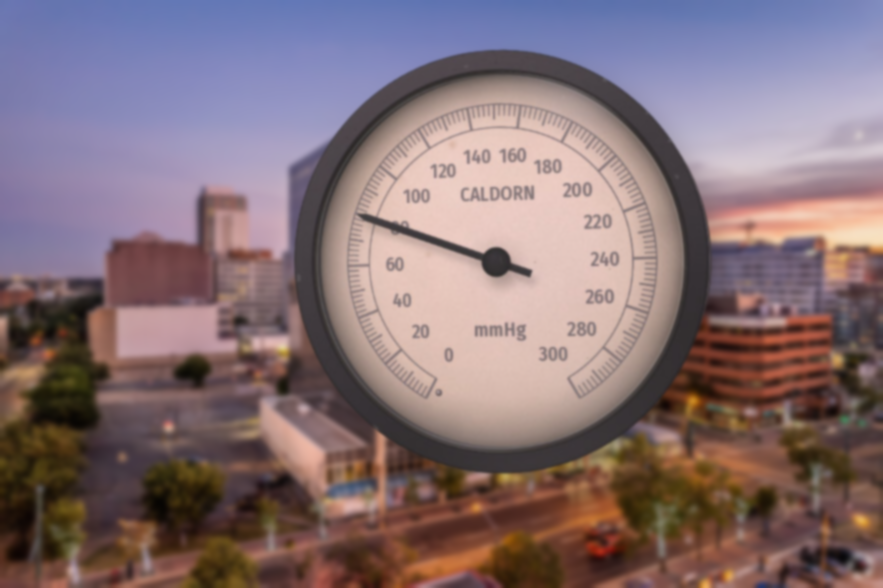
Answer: 80 (mmHg)
